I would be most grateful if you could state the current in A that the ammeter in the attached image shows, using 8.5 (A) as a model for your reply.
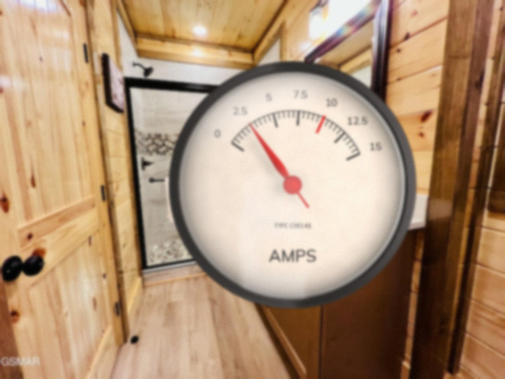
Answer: 2.5 (A)
